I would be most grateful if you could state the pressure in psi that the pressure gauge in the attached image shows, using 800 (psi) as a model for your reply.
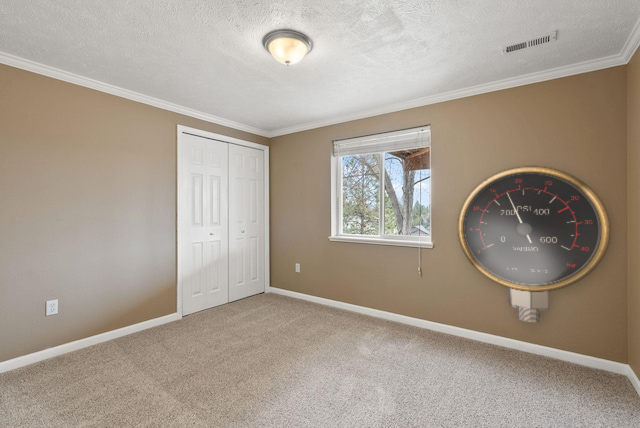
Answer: 250 (psi)
